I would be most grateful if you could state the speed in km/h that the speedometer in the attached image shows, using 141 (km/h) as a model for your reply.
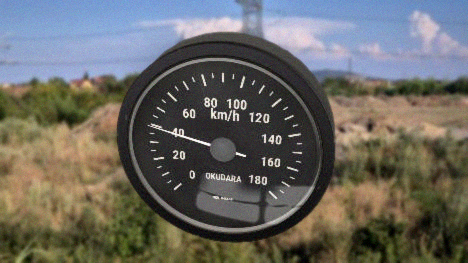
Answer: 40 (km/h)
